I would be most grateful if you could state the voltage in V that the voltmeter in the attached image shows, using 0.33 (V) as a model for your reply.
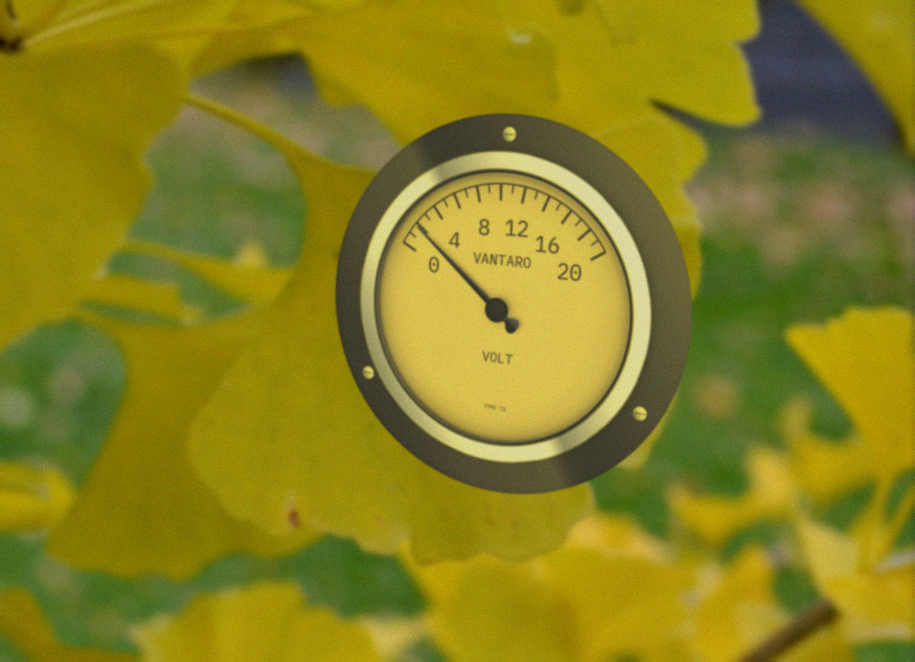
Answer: 2 (V)
